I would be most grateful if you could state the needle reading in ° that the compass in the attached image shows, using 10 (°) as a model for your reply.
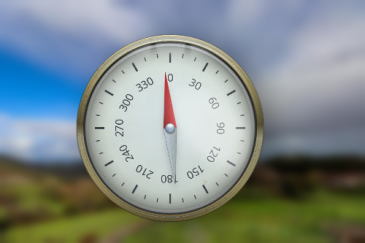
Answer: 355 (°)
